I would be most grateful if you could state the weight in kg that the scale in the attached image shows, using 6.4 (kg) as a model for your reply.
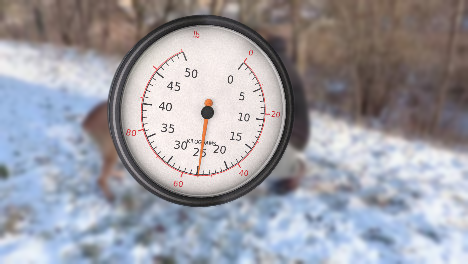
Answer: 25 (kg)
